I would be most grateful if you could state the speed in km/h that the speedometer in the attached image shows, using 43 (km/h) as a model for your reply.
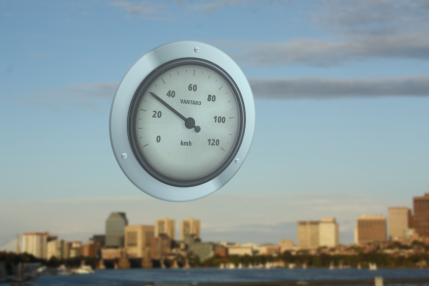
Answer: 30 (km/h)
